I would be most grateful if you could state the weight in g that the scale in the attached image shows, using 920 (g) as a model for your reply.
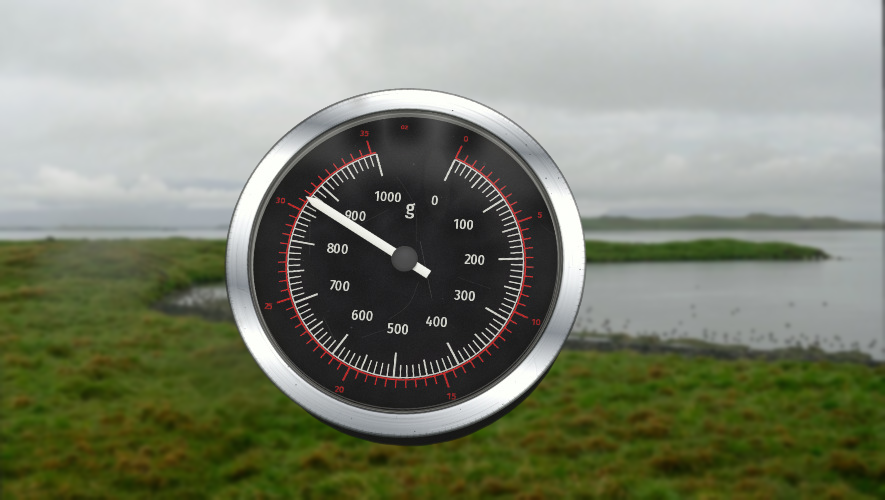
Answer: 870 (g)
